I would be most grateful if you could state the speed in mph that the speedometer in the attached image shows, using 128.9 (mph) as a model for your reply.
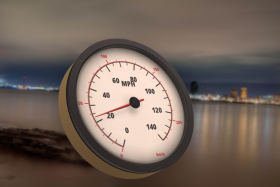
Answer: 22.5 (mph)
